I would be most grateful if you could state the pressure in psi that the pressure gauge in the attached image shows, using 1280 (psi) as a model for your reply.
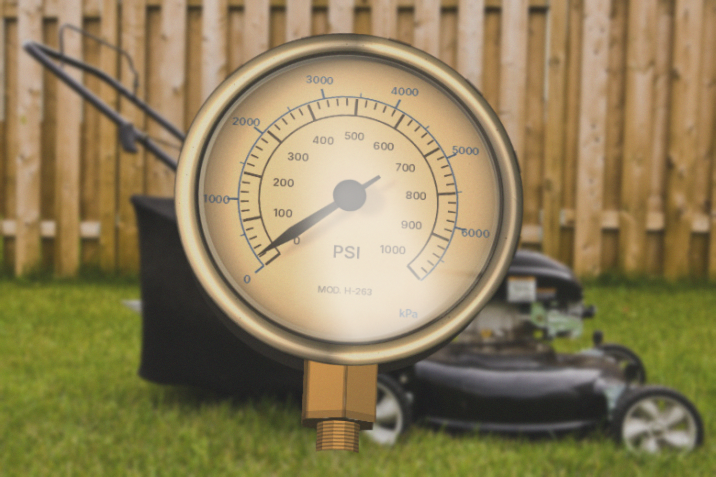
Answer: 20 (psi)
